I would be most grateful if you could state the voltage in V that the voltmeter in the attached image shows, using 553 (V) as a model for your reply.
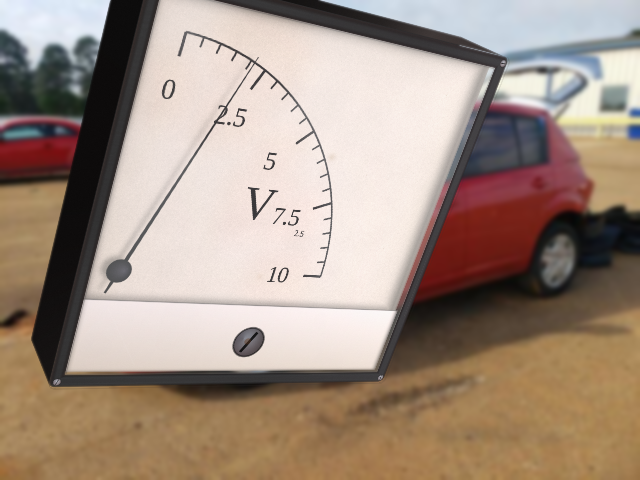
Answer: 2 (V)
